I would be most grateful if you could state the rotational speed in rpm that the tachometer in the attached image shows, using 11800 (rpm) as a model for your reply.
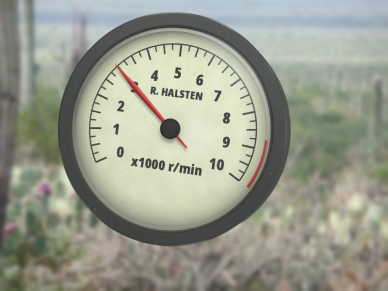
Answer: 3000 (rpm)
